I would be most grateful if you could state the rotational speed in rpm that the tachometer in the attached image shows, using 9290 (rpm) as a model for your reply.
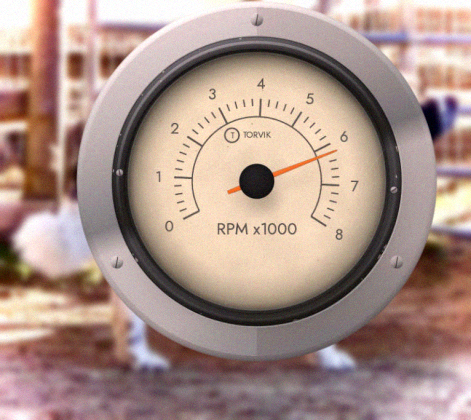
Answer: 6200 (rpm)
